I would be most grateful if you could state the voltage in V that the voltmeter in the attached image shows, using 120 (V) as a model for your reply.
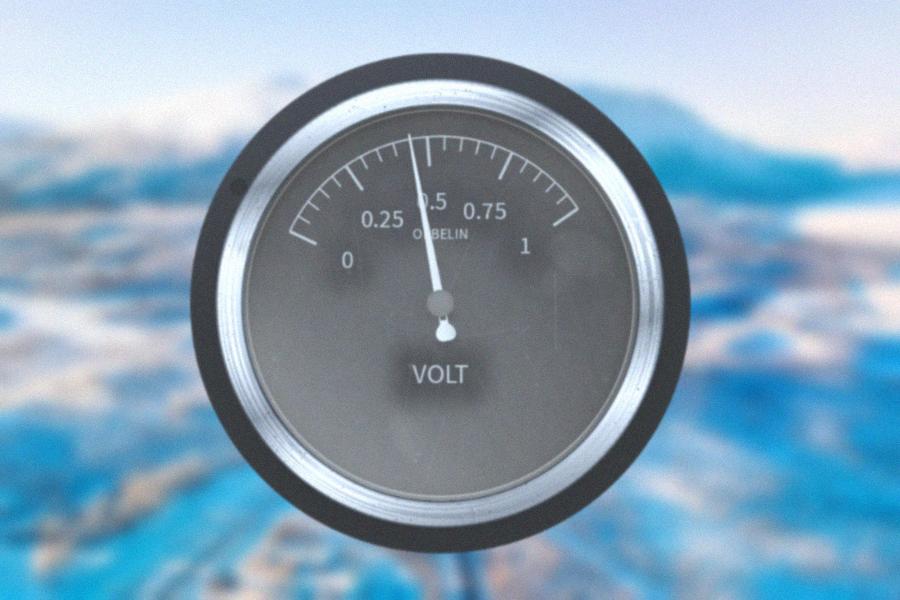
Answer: 0.45 (V)
